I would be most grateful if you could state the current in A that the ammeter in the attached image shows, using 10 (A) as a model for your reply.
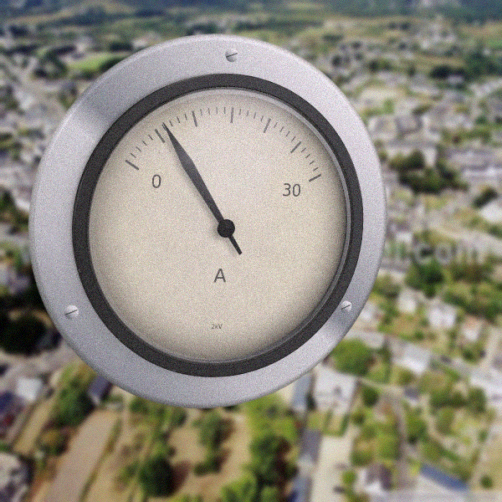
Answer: 6 (A)
